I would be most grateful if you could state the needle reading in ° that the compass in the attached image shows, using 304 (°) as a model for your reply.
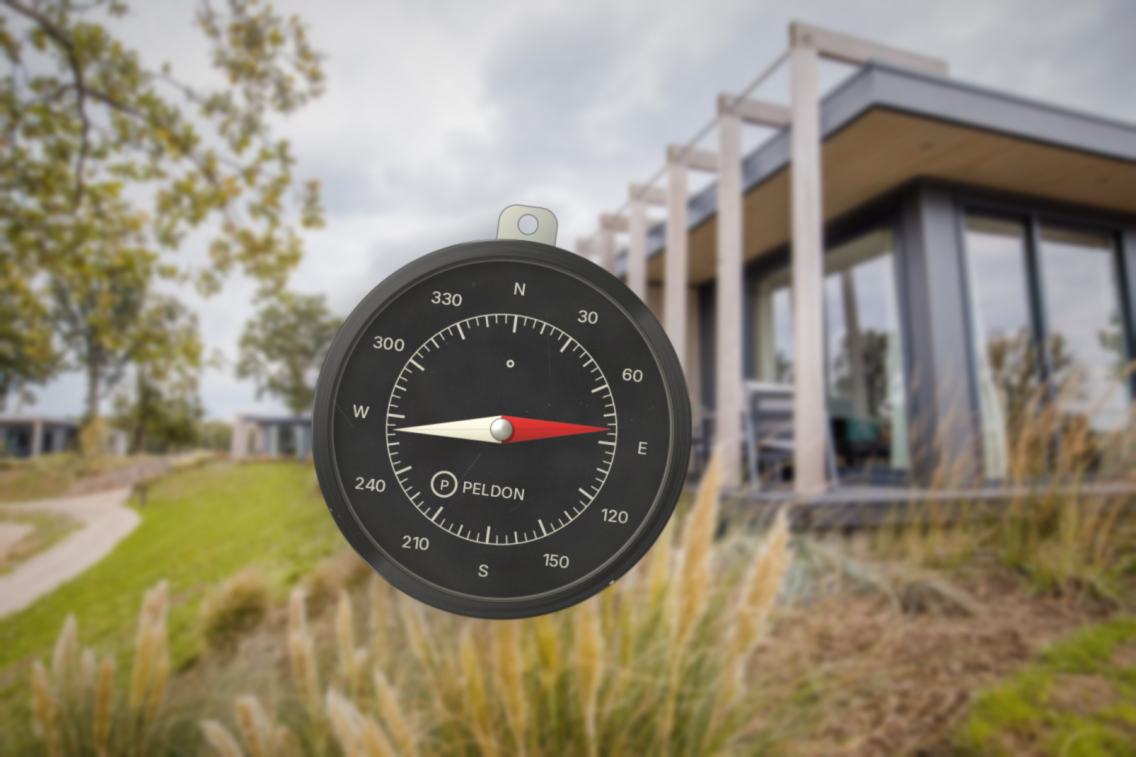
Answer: 82.5 (°)
